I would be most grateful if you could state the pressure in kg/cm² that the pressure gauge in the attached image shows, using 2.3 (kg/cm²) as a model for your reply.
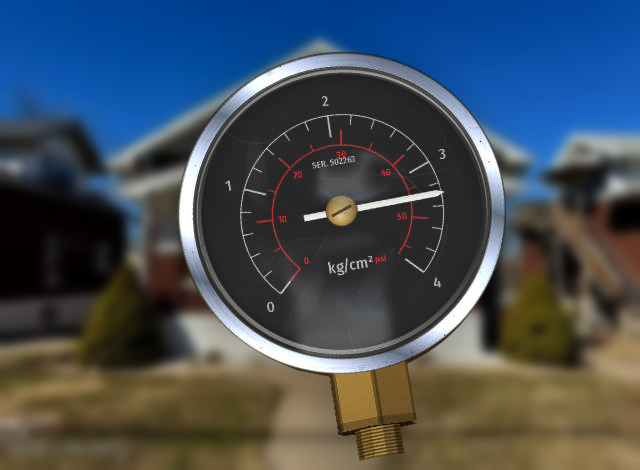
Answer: 3.3 (kg/cm²)
